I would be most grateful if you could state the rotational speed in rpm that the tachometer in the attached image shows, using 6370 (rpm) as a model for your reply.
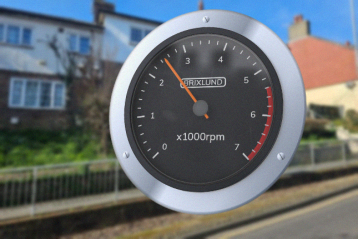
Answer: 2500 (rpm)
